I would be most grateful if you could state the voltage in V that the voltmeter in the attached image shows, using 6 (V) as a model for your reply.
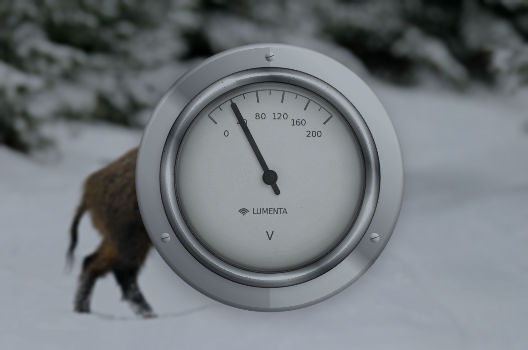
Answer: 40 (V)
